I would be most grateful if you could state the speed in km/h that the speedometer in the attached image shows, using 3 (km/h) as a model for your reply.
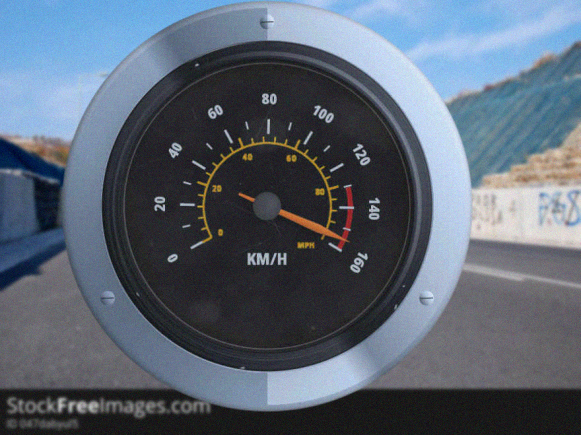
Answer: 155 (km/h)
